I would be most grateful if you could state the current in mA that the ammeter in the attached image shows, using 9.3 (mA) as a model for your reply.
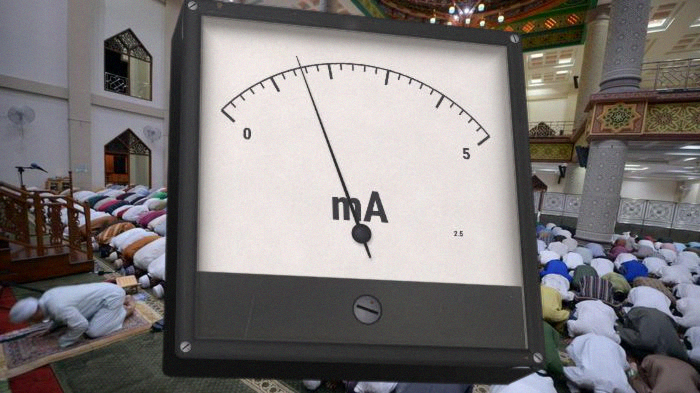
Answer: 1.5 (mA)
